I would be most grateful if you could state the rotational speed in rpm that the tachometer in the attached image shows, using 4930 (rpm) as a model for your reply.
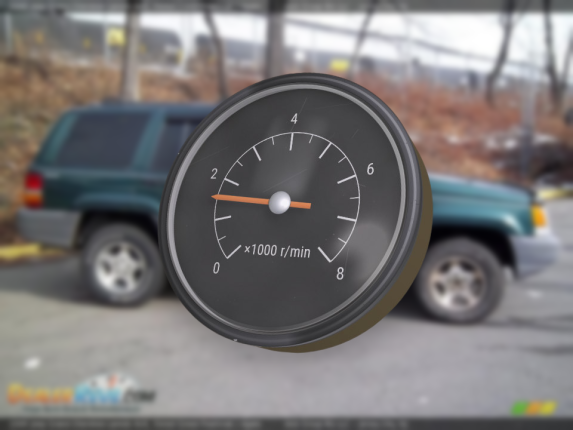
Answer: 1500 (rpm)
